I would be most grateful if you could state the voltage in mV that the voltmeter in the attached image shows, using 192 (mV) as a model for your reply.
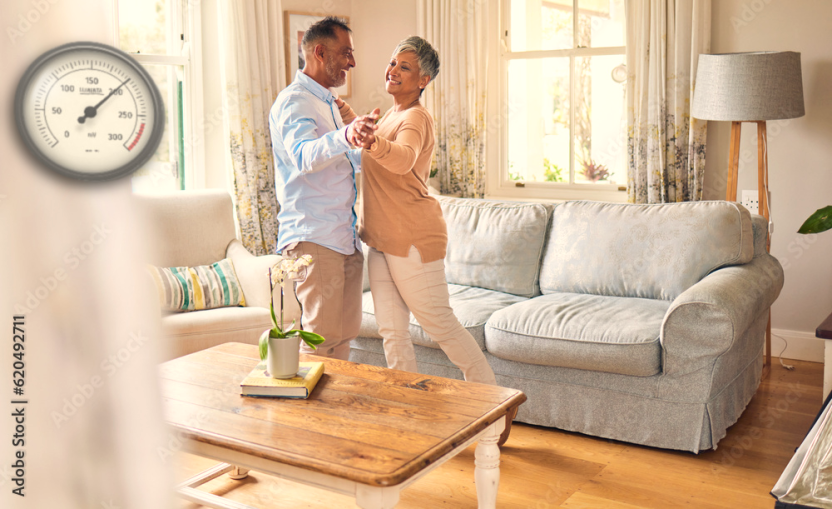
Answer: 200 (mV)
